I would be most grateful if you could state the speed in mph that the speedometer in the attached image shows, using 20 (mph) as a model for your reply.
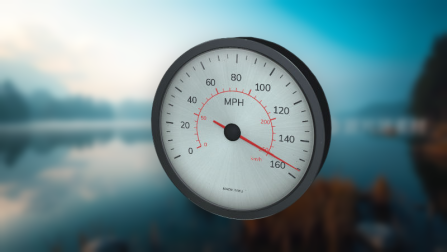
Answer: 155 (mph)
